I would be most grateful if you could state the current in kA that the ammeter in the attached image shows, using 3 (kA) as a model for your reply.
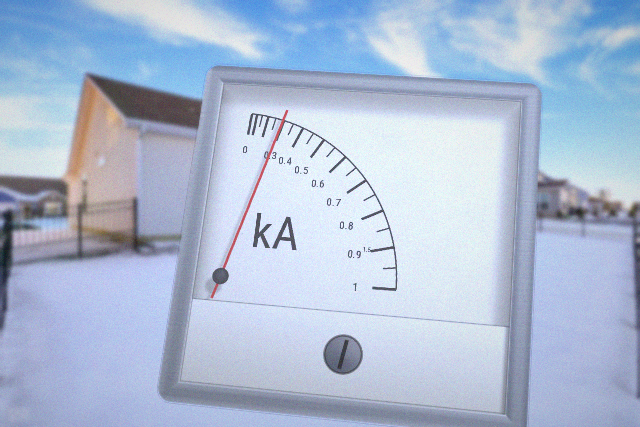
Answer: 0.3 (kA)
